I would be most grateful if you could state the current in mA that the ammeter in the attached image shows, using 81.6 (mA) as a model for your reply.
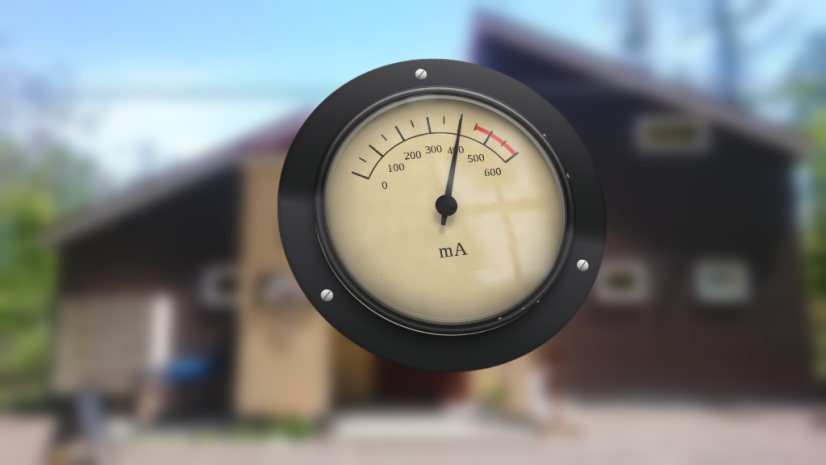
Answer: 400 (mA)
